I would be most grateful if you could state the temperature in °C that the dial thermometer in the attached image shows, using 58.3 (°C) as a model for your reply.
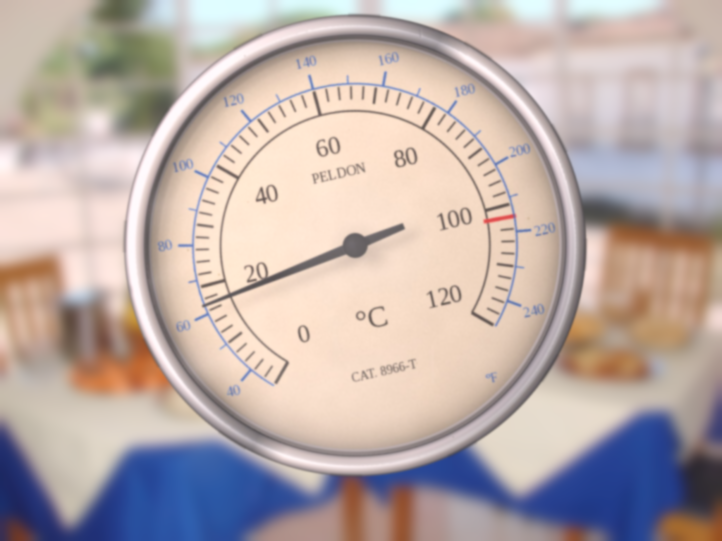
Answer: 17 (°C)
